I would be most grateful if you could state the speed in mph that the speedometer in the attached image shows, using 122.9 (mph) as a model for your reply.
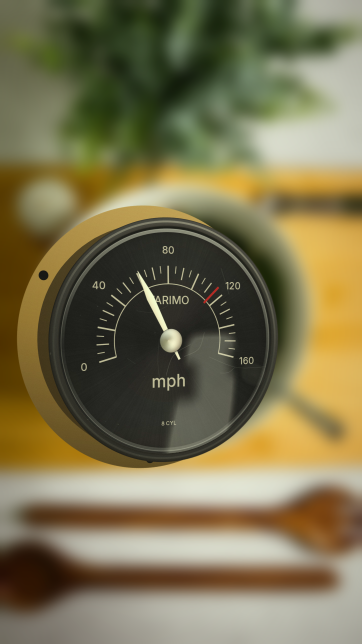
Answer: 60 (mph)
